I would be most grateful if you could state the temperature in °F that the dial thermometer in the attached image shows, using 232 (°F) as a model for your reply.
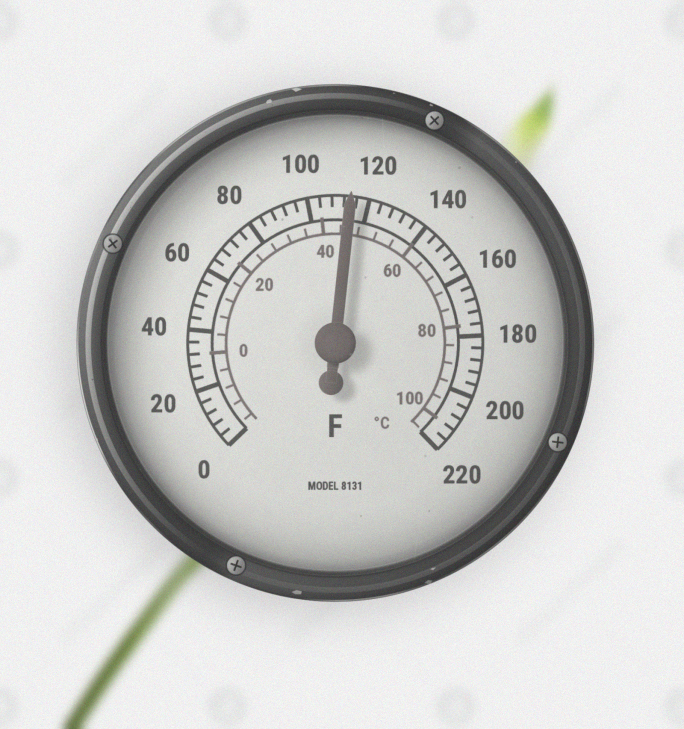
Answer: 114 (°F)
